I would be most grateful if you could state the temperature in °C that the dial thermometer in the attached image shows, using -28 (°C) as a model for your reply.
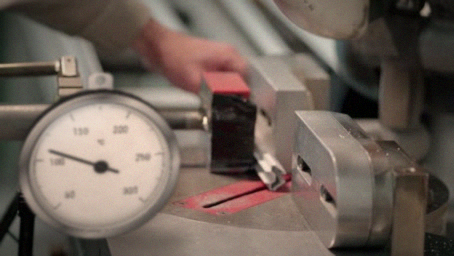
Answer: 112.5 (°C)
